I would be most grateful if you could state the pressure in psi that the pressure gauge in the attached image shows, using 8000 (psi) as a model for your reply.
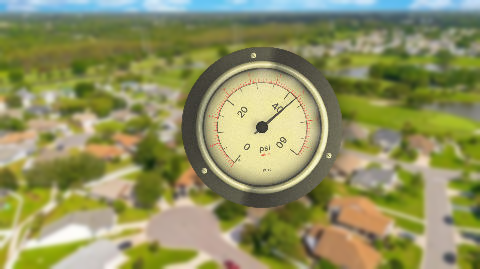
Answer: 42.5 (psi)
